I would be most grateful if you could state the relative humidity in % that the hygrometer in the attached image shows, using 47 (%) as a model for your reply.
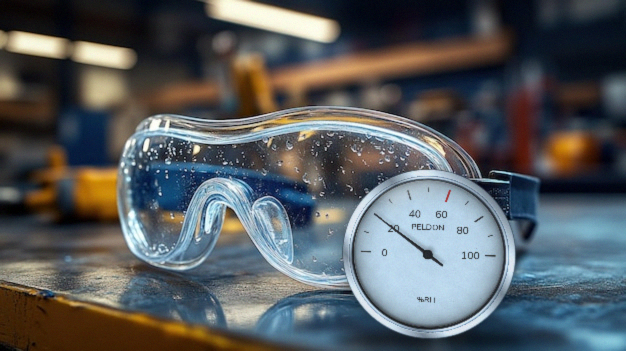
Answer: 20 (%)
